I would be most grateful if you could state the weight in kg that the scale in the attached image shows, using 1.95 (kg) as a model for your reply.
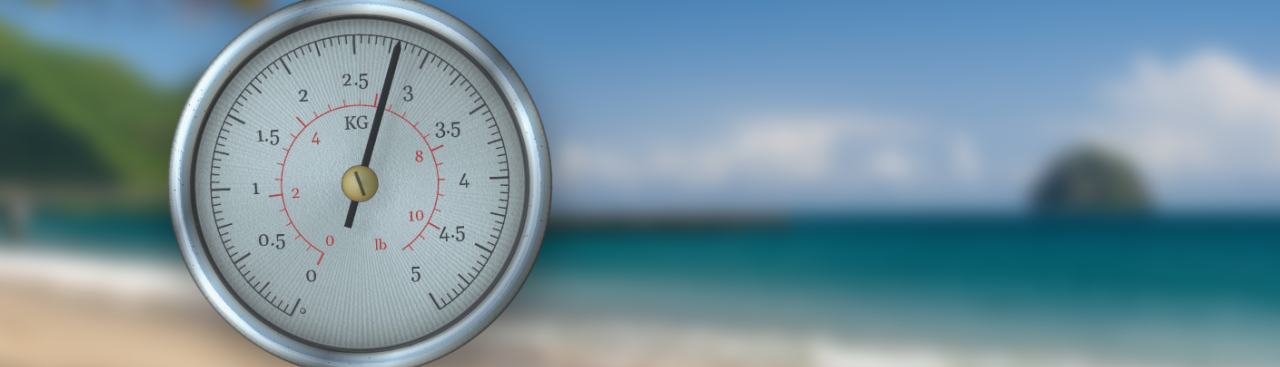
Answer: 2.8 (kg)
